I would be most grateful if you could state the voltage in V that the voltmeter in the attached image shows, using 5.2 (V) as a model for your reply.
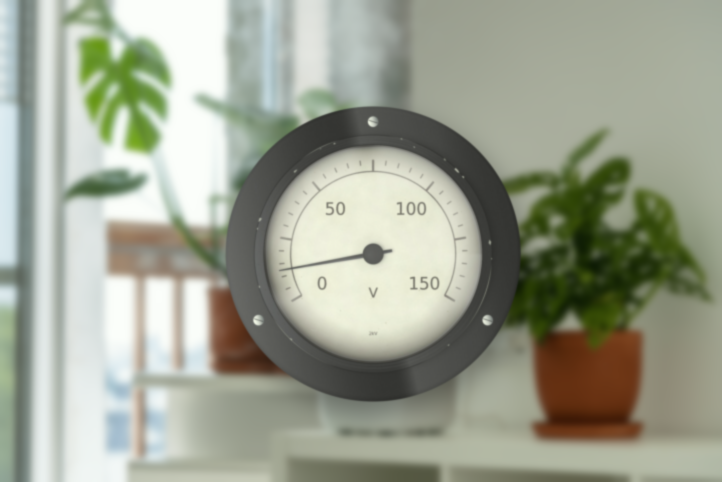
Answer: 12.5 (V)
